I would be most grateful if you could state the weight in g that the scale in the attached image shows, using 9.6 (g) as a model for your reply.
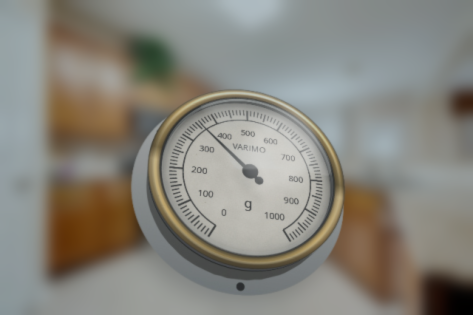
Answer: 350 (g)
